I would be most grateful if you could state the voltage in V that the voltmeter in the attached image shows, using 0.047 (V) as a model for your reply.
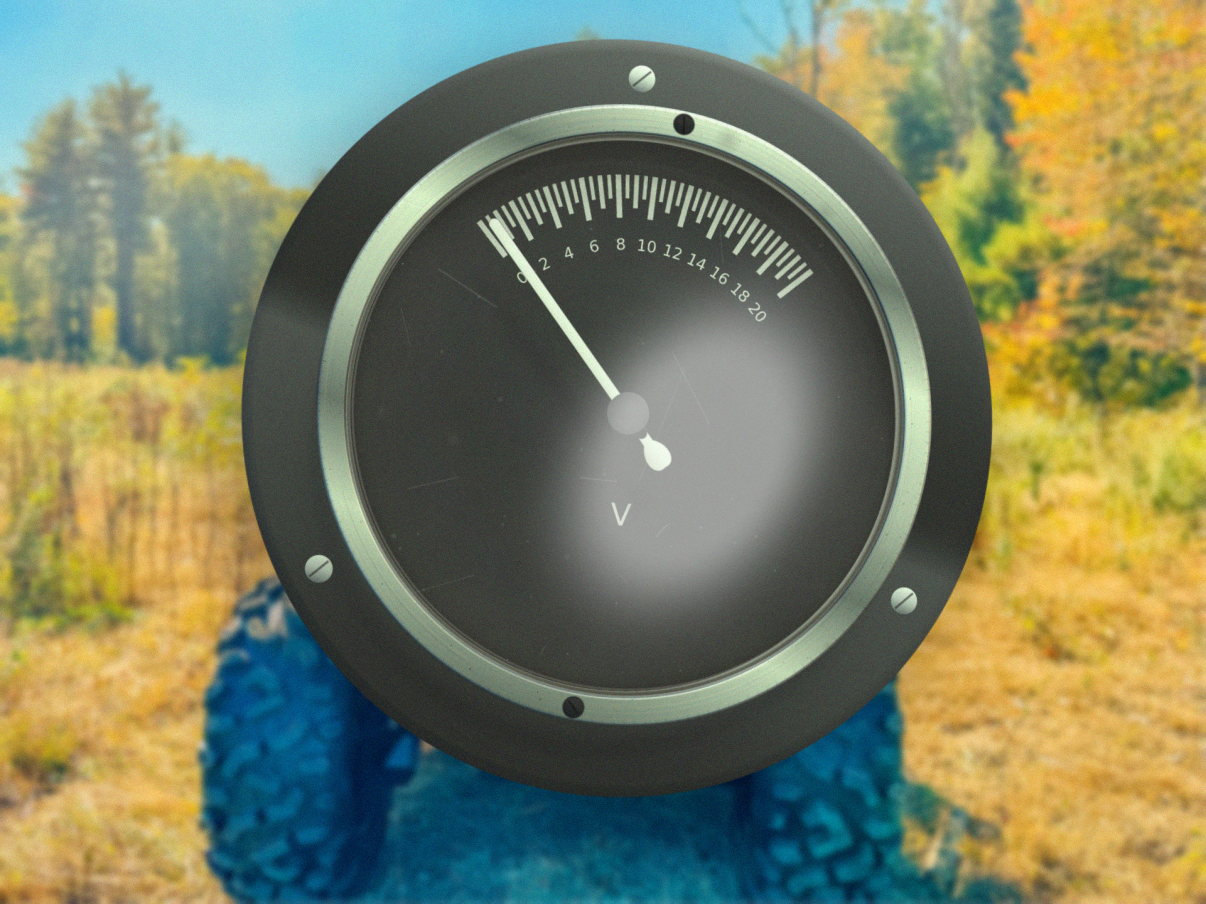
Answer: 0.5 (V)
